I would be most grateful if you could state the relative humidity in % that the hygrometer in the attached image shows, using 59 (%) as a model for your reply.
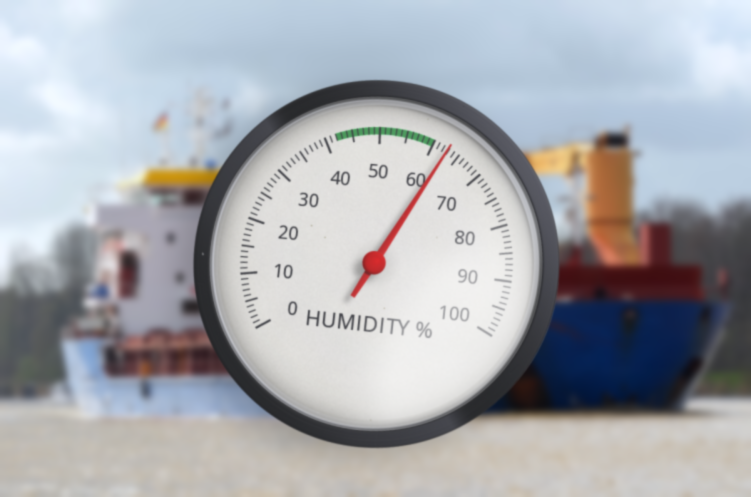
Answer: 63 (%)
